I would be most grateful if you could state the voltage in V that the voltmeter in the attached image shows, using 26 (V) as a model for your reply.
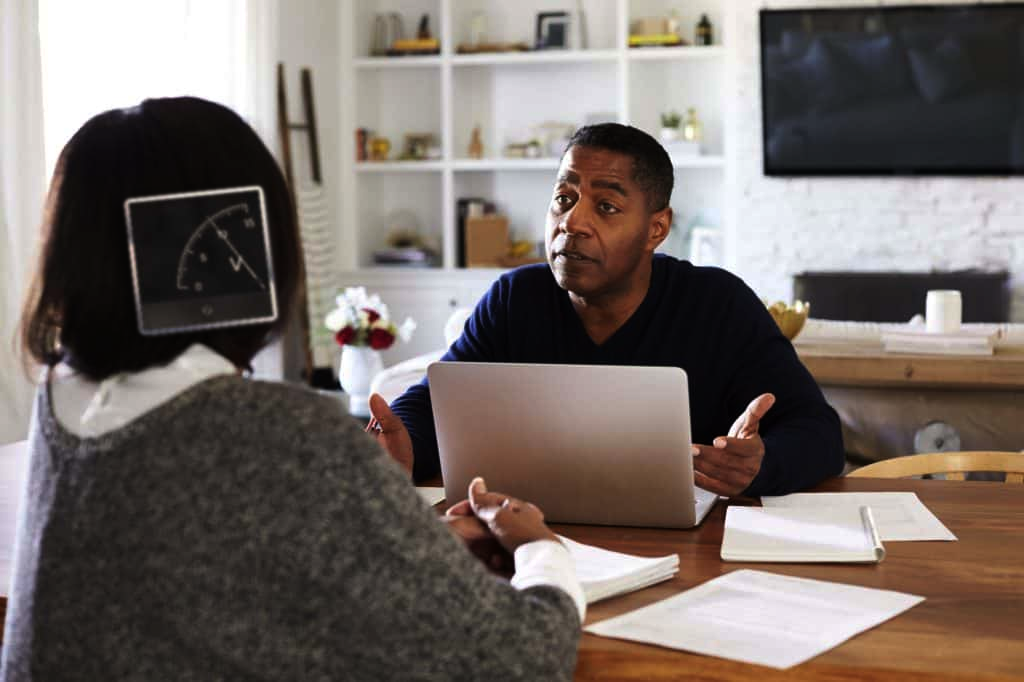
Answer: 10 (V)
